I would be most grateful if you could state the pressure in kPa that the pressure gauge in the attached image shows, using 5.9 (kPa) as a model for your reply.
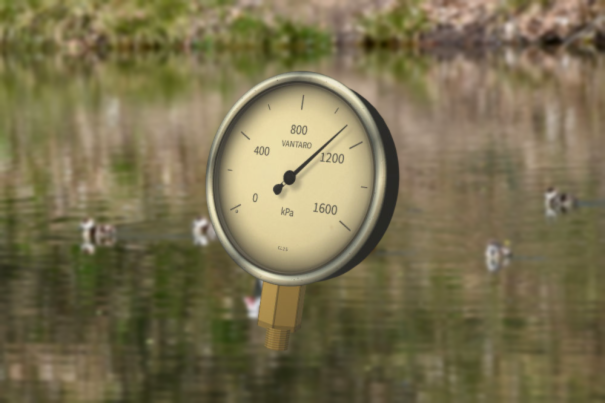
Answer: 1100 (kPa)
